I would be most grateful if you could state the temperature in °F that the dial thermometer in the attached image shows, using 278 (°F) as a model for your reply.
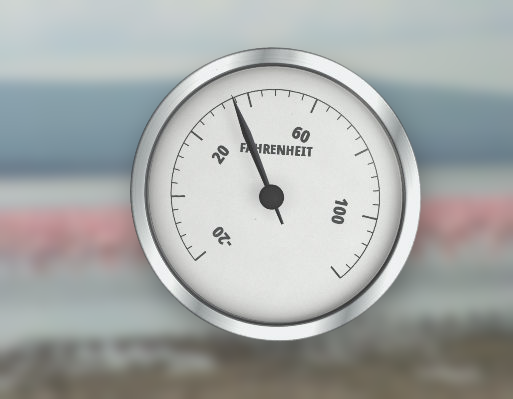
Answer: 36 (°F)
